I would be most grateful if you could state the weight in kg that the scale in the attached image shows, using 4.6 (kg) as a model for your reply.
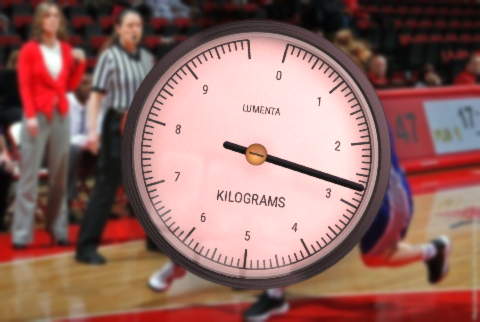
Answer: 2.7 (kg)
